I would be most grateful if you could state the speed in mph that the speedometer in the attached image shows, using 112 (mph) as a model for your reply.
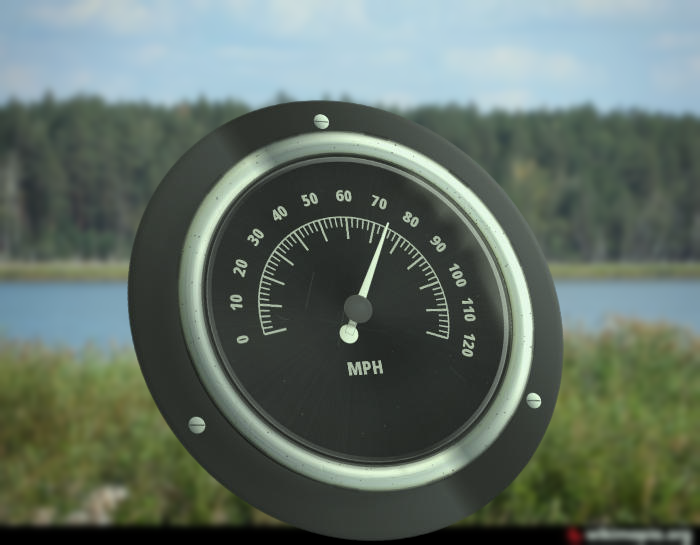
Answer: 74 (mph)
